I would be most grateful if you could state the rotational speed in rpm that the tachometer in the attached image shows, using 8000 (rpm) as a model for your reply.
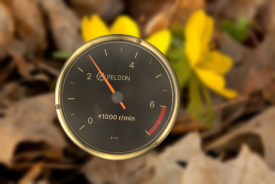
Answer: 2500 (rpm)
